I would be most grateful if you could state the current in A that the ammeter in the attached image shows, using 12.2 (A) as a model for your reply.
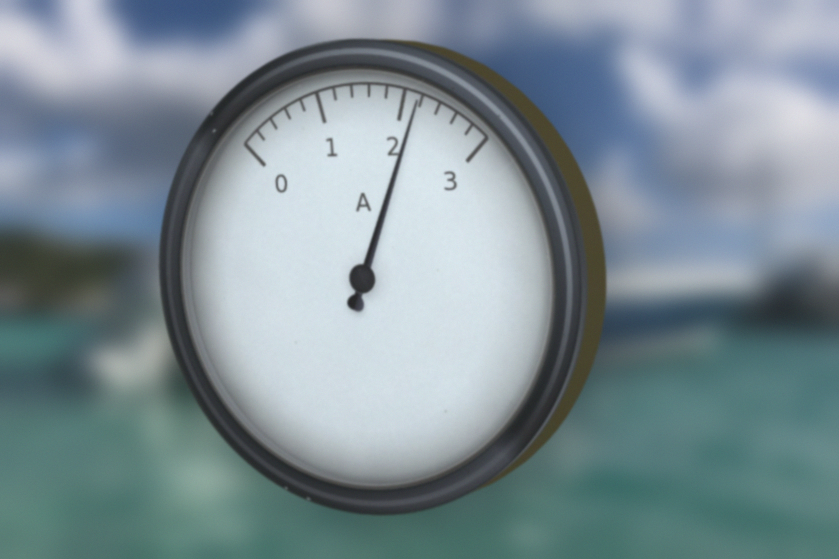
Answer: 2.2 (A)
